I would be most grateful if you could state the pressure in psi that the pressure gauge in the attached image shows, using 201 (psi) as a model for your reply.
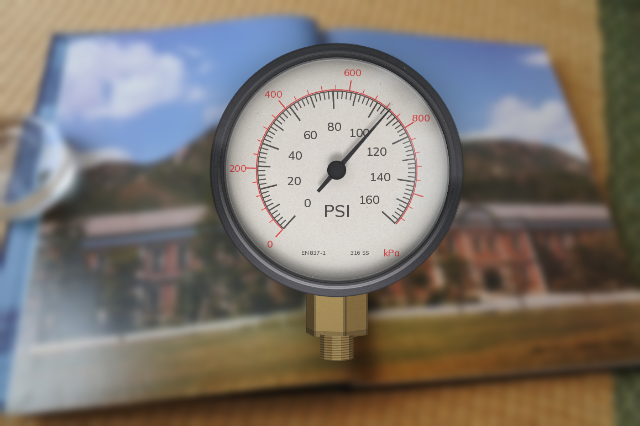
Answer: 106 (psi)
